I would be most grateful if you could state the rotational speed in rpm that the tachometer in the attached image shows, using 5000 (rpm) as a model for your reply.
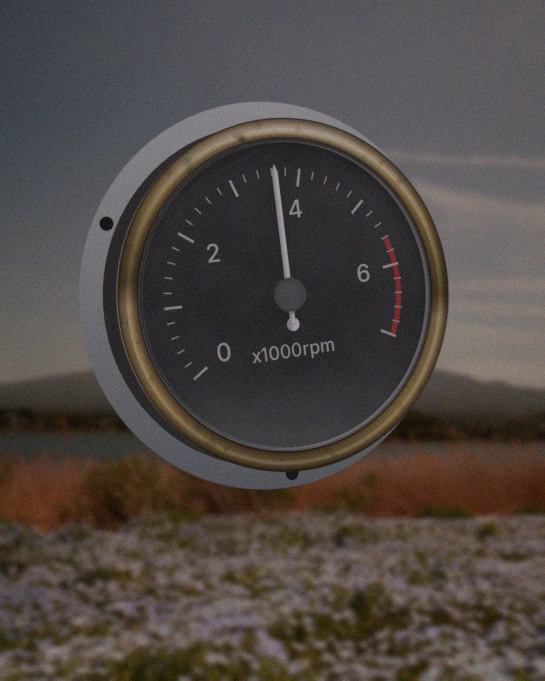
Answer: 3600 (rpm)
